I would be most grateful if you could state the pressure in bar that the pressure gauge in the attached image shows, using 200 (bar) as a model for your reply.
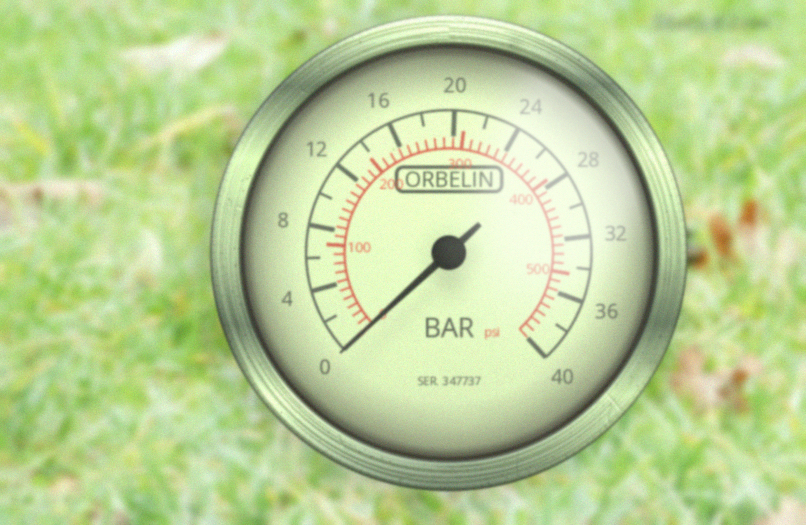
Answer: 0 (bar)
